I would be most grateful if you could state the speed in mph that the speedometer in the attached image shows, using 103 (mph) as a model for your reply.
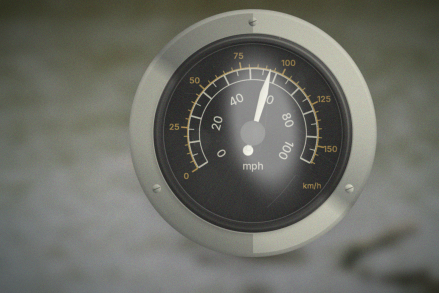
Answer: 57.5 (mph)
